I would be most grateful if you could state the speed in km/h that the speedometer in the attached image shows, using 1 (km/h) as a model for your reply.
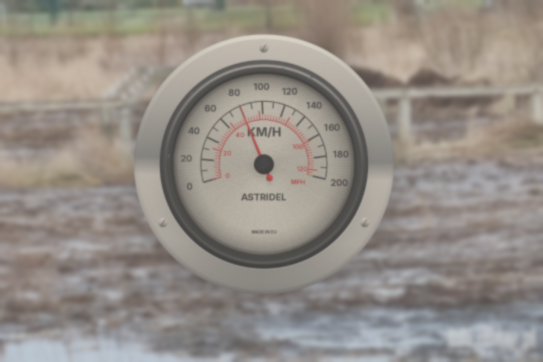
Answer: 80 (km/h)
